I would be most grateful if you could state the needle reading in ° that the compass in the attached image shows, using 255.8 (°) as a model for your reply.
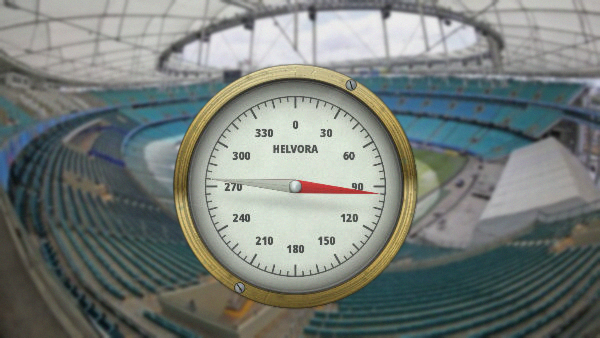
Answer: 95 (°)
